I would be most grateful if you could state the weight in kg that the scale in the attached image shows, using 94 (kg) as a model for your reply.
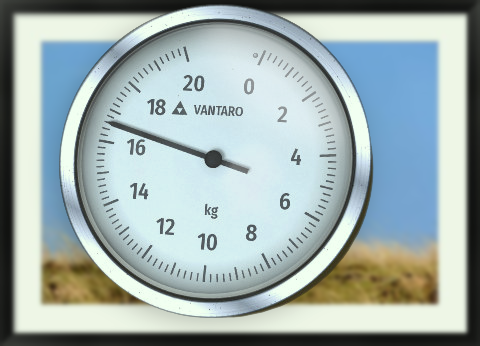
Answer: 16.6 (kg)
